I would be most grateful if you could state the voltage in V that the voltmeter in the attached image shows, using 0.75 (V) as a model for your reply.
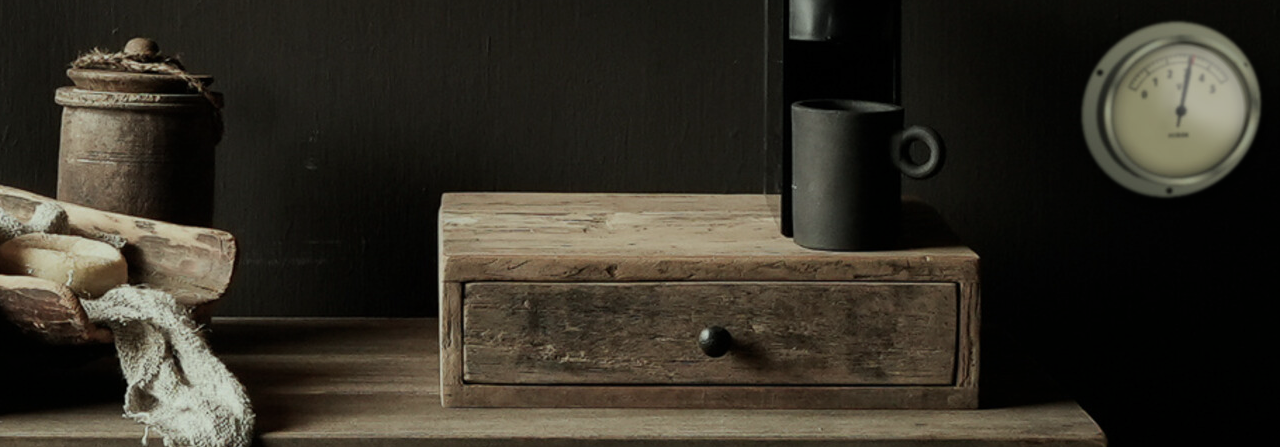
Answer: 3 (V)
